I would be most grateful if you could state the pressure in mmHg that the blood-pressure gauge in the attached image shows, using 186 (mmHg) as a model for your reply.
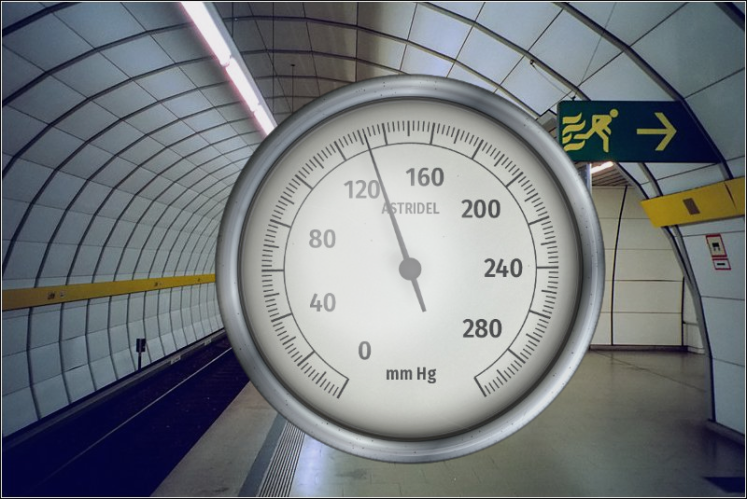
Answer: 132 (mmHg)
